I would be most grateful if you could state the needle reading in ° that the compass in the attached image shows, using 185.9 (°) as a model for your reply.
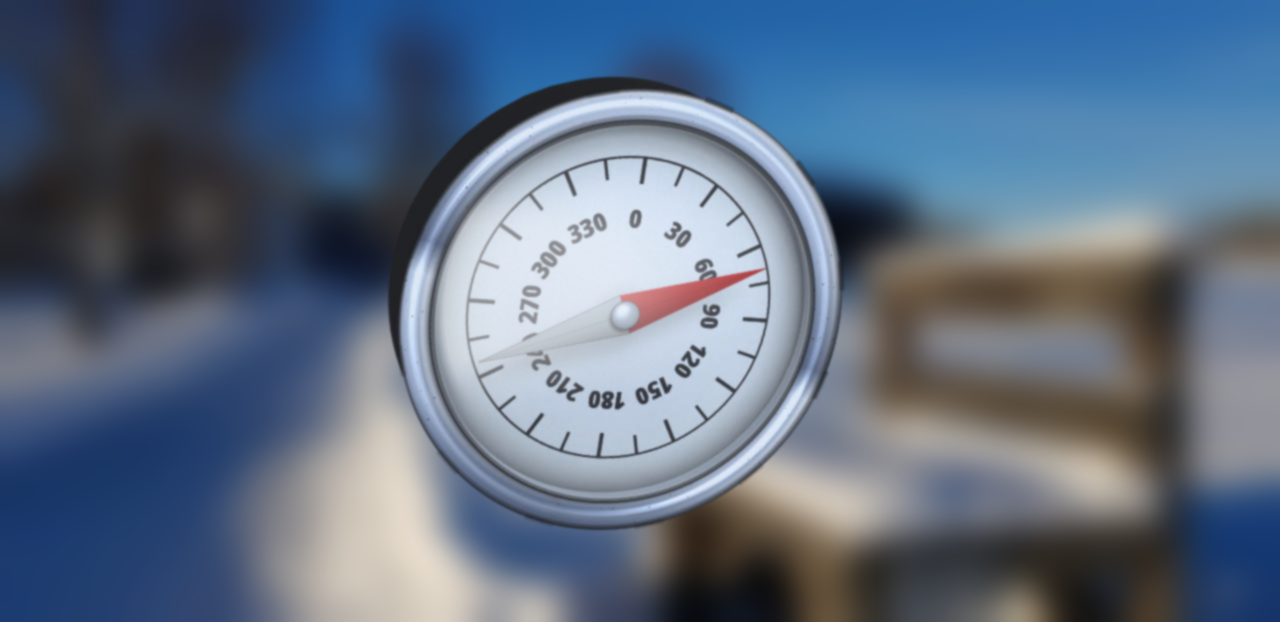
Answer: 67.5 (°)
